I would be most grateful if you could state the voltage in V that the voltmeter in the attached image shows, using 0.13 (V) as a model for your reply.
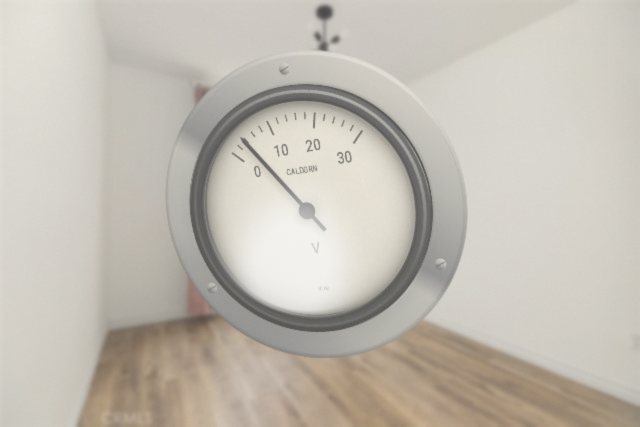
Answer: 4 (V)
